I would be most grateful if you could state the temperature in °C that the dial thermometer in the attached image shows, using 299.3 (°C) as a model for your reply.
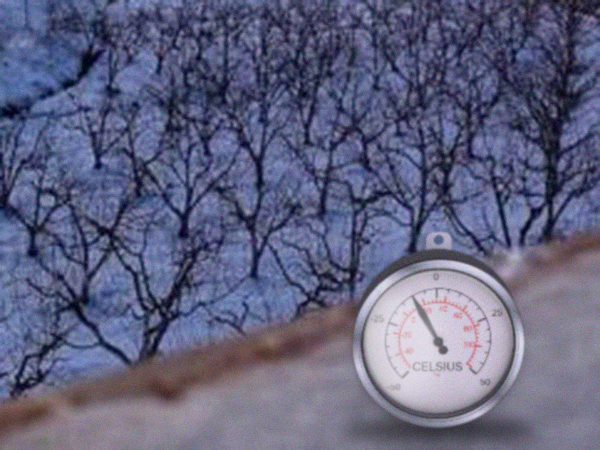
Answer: -10 (°C)
